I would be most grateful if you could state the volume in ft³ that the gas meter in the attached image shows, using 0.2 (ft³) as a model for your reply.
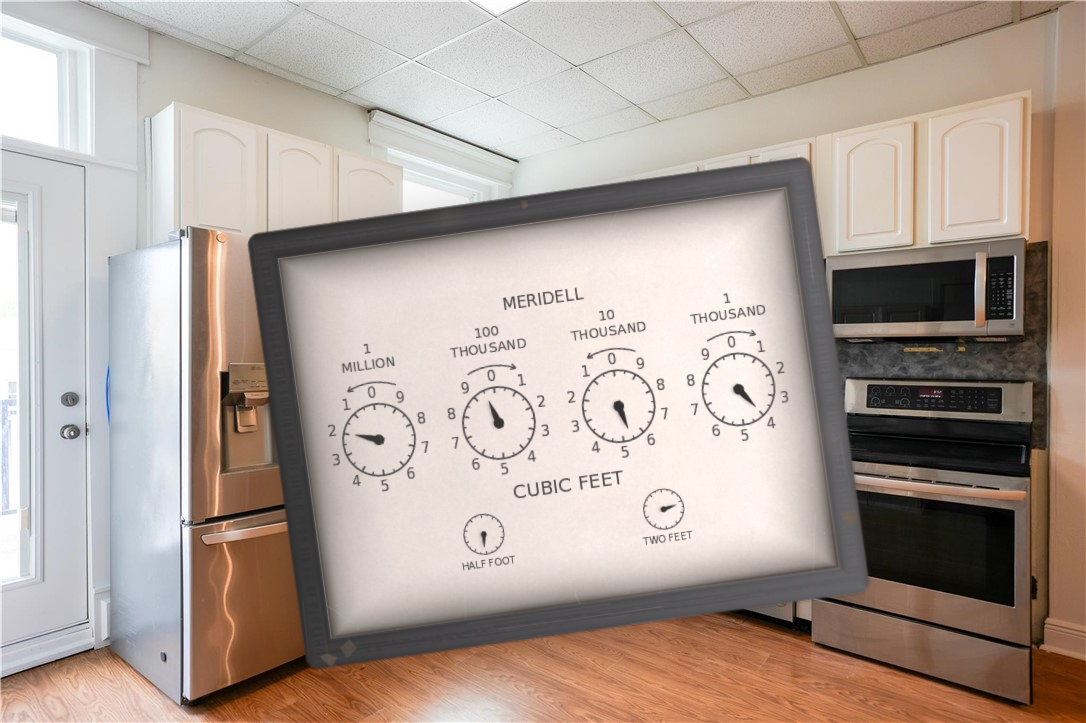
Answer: 195400 (ft³)
